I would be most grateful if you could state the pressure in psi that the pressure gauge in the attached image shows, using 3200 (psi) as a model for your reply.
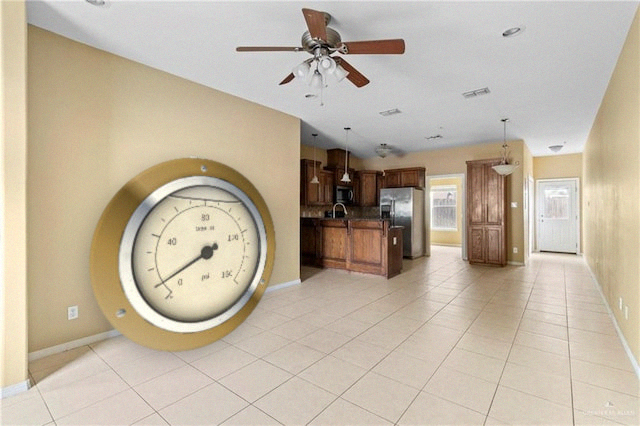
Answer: 10 (psi)
